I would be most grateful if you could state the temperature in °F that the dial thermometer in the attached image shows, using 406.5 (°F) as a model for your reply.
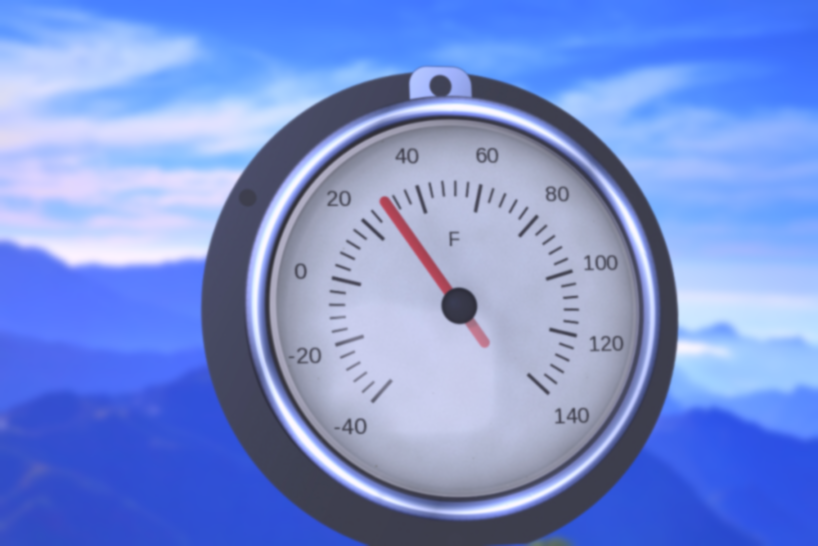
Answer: 28 (°F)
